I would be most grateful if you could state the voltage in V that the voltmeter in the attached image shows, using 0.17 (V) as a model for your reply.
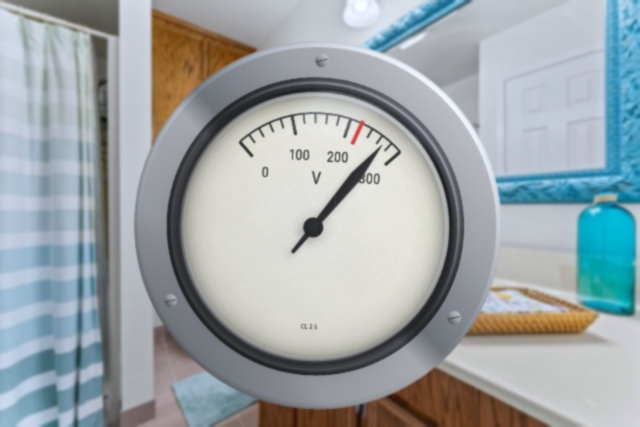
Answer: 270 (V)
